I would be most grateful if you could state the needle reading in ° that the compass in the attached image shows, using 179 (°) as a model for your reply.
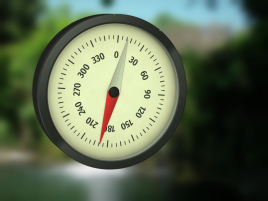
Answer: 190 (°)
